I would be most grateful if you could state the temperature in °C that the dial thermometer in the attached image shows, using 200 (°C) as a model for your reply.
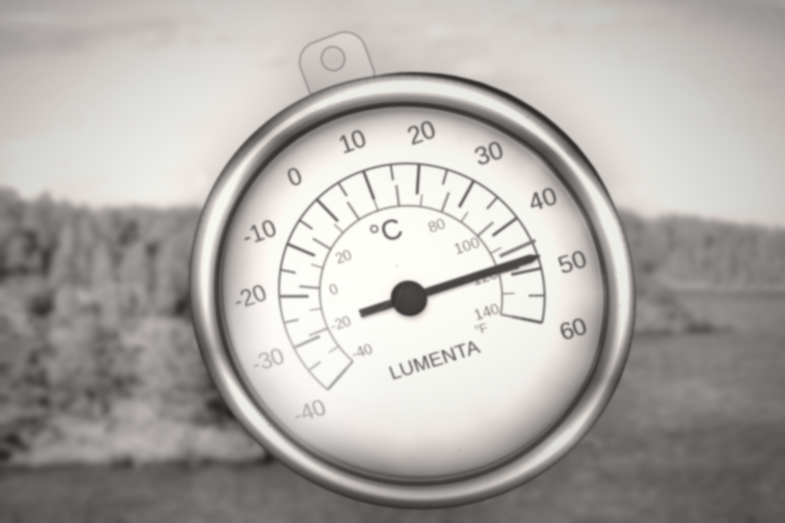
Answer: 47.5 (°C)
